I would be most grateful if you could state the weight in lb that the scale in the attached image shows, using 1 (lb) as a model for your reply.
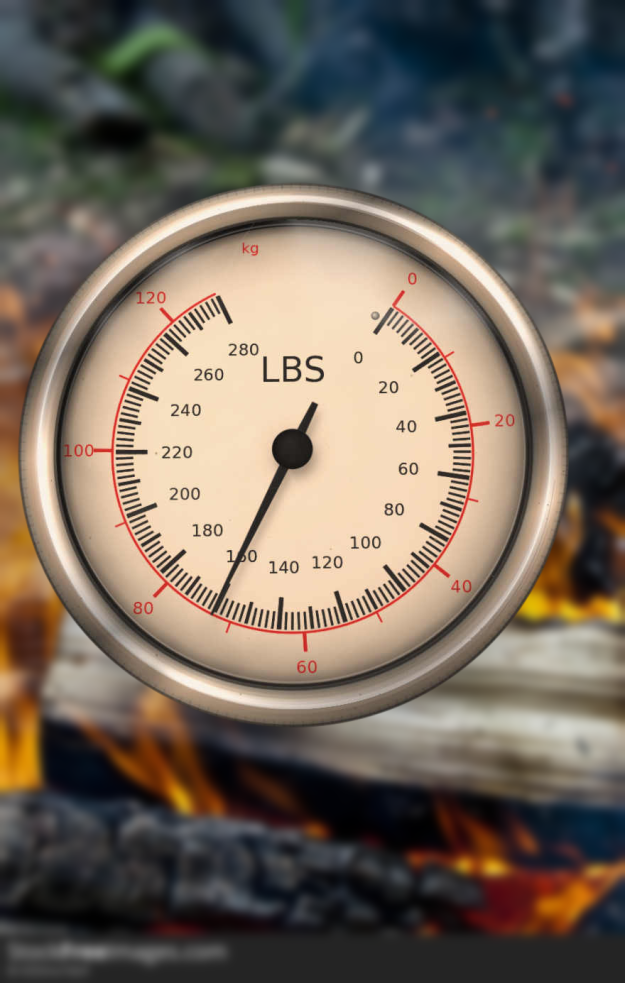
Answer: 160 (lb)
